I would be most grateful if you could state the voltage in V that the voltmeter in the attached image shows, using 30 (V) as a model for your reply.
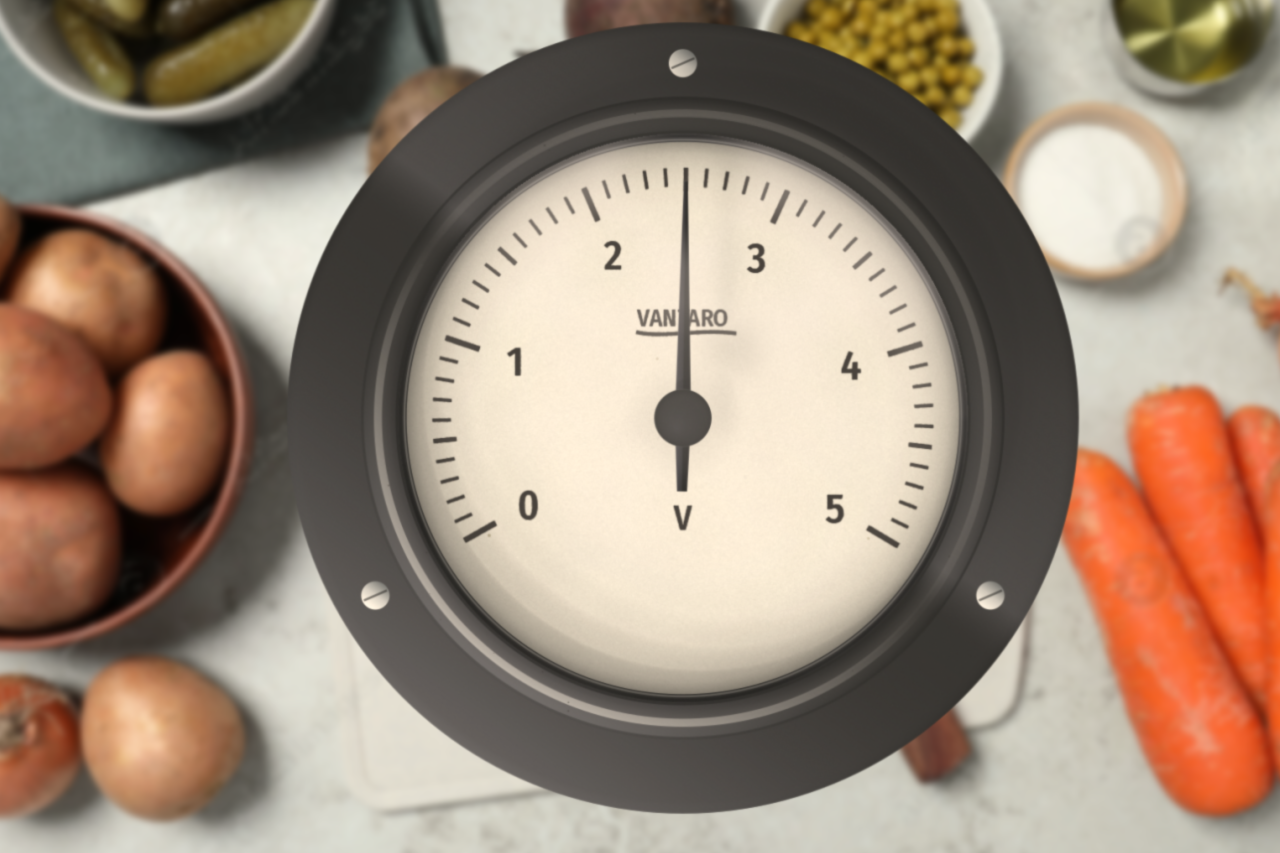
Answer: 2.5 (V)
